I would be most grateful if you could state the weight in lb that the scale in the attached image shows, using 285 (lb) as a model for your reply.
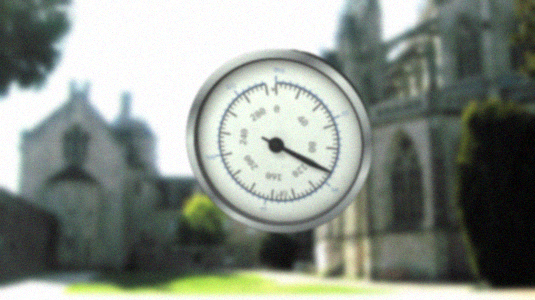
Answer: 100 (lb)
